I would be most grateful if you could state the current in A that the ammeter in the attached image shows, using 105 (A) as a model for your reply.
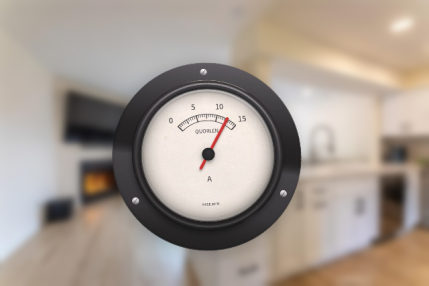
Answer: 12.5 (A)
